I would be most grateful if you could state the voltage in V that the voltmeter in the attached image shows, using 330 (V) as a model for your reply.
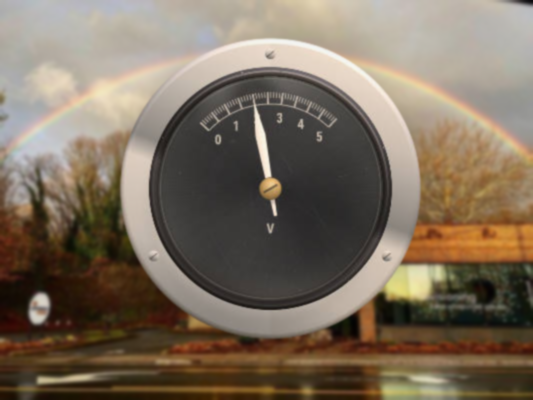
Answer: 2 (V)
